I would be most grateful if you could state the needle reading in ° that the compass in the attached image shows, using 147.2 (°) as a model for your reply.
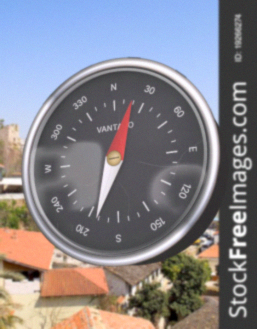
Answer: 20 (°)
